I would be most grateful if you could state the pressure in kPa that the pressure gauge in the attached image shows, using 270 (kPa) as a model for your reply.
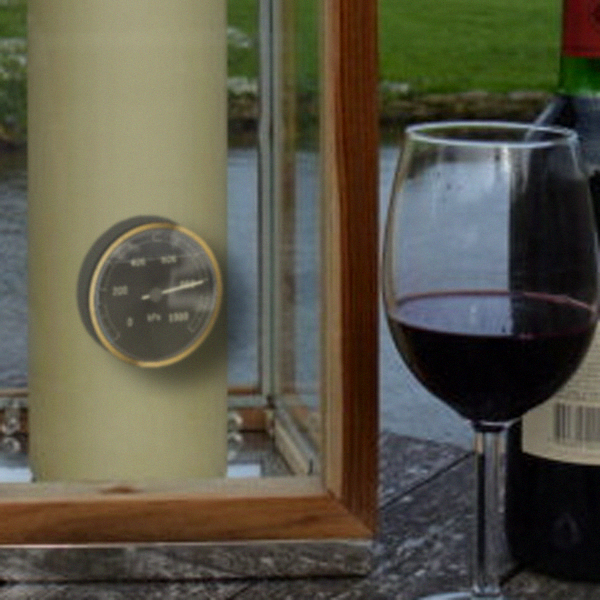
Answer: 800 (kPa)
